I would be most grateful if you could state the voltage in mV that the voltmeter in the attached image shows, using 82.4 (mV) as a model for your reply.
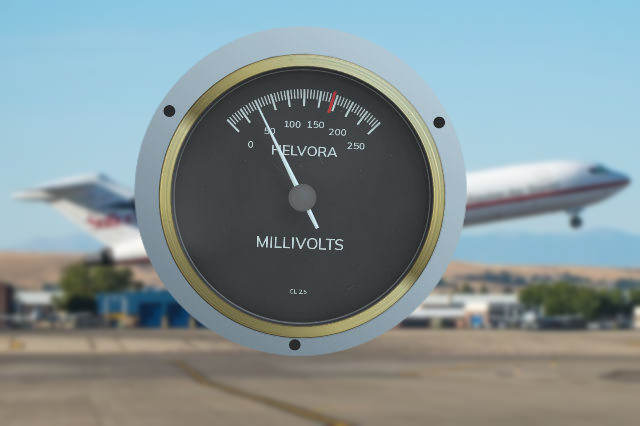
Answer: 50 (mV)
